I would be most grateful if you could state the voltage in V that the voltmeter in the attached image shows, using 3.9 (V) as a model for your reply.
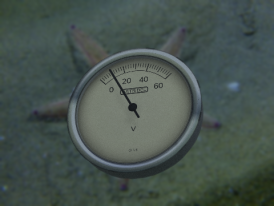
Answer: 10 (V)
